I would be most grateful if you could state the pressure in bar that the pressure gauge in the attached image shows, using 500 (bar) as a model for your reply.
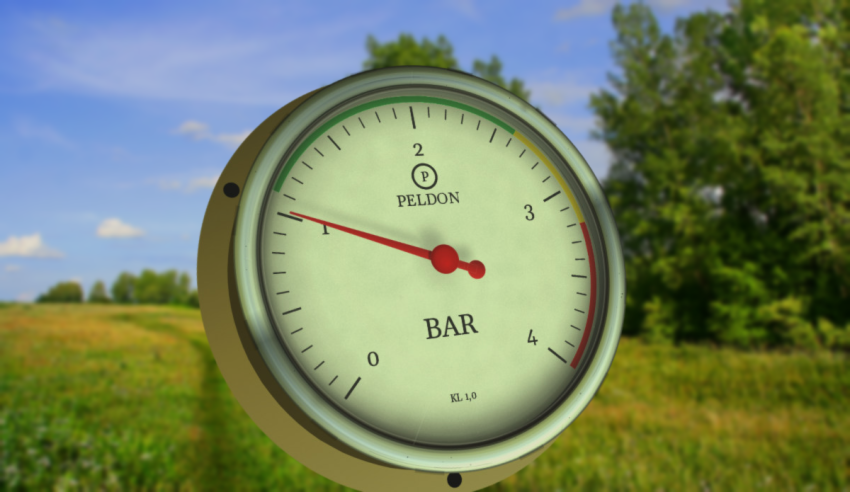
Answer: 1 (bar)
